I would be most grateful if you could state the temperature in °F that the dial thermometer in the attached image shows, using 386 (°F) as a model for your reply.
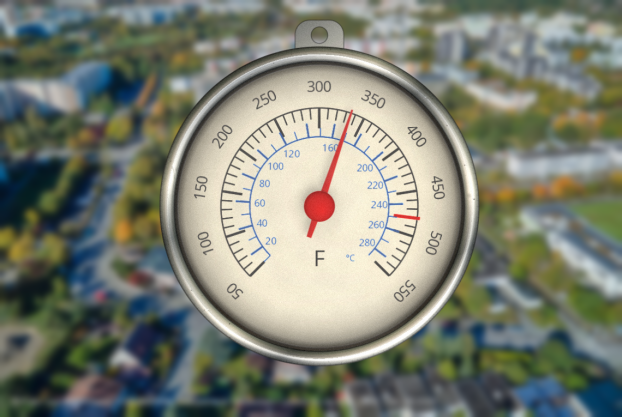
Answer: 335 (°F)
